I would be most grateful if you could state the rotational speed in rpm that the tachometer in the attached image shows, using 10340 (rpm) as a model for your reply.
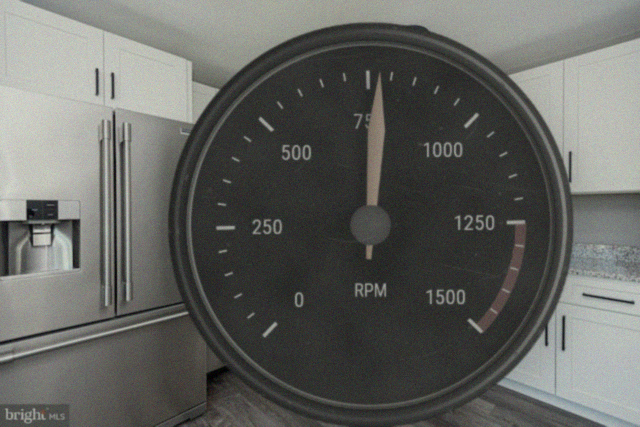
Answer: 775 (rpm)
